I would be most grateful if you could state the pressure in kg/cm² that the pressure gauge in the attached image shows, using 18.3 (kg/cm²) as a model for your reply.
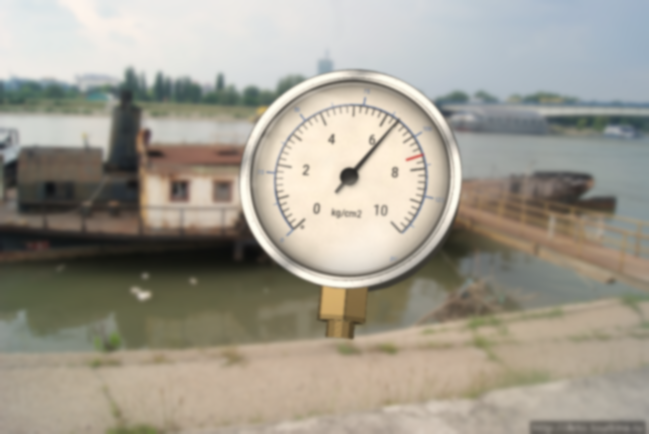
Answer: 6.4 (kg/cm²)
